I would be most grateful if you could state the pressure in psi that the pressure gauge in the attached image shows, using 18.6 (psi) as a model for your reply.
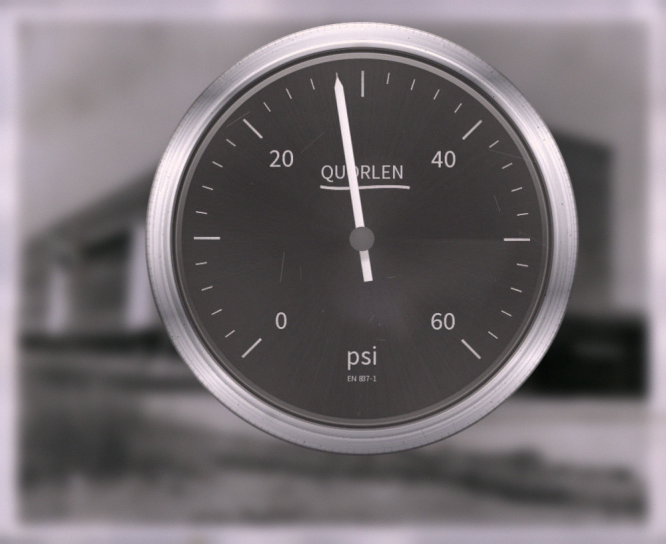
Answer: 28 (psi)
